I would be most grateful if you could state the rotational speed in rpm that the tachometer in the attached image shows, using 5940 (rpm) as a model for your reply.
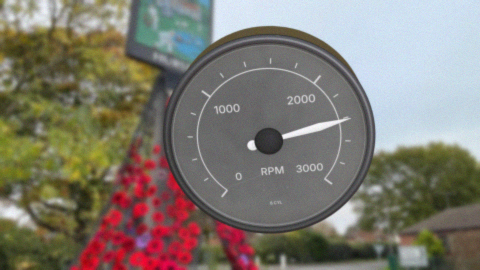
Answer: 2400 (rpm)
